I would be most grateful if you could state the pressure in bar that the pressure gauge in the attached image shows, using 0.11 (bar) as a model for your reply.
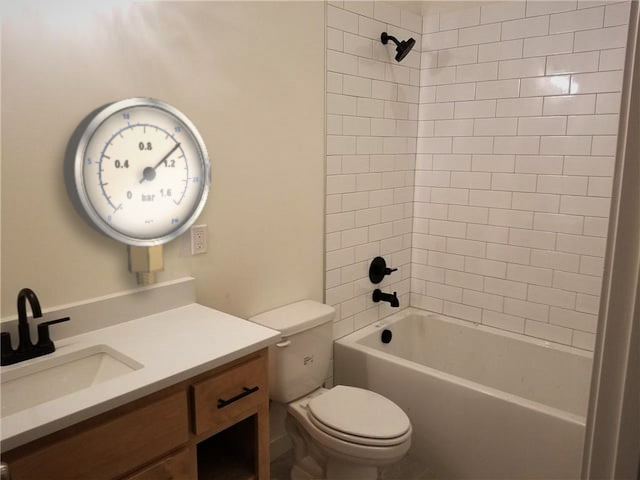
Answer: 1.1 (bar)
